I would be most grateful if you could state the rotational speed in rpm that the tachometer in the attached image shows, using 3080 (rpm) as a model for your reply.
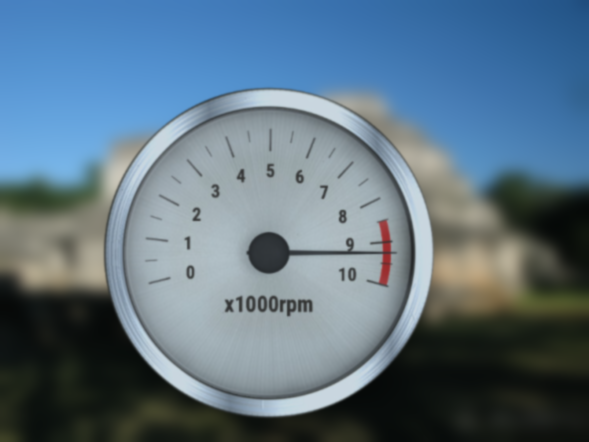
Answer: 9250 (rpm)
